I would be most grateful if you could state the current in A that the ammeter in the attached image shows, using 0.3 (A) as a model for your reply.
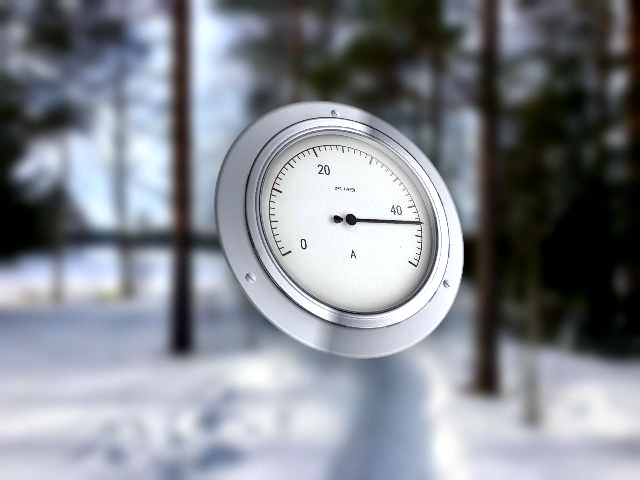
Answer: 43 (A)
